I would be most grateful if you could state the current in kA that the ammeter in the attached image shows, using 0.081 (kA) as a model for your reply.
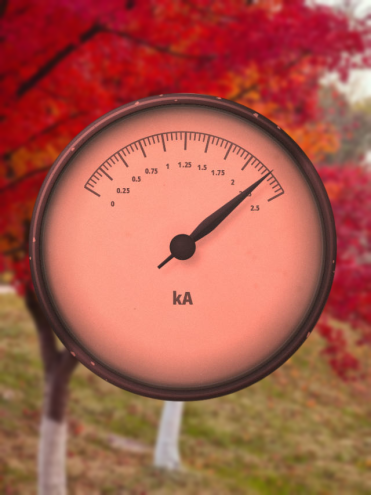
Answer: 2.25 (kA)
